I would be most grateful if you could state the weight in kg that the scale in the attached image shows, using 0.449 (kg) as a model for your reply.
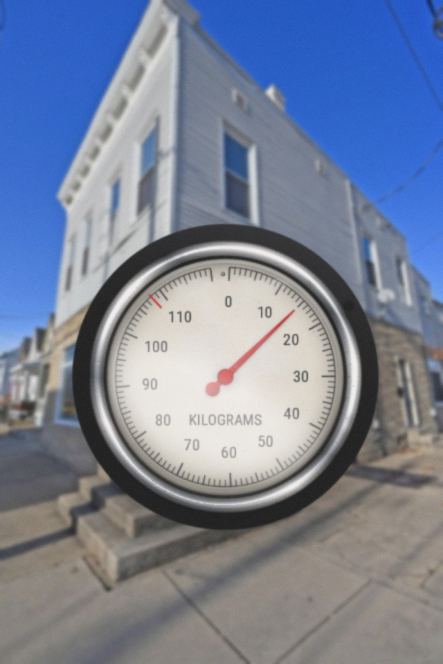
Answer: 15 (kg)
